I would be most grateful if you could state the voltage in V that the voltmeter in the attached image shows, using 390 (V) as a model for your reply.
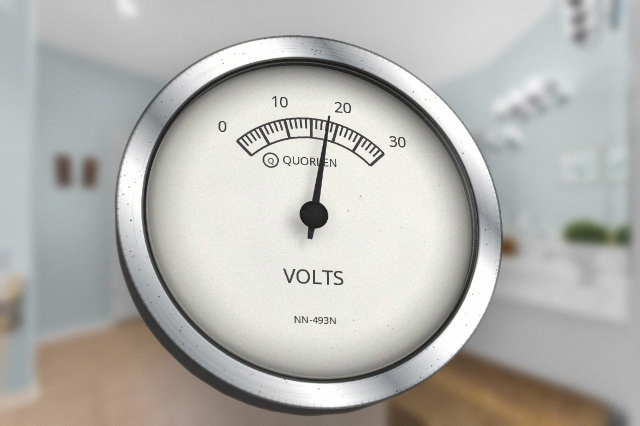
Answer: 18 (V)
